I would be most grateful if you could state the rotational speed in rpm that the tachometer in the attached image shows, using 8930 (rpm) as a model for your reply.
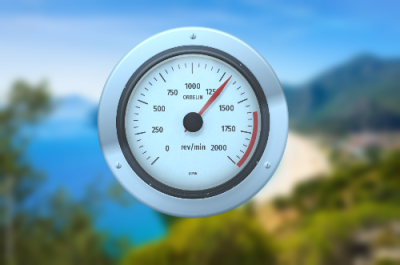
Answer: 1300 (rpm)
